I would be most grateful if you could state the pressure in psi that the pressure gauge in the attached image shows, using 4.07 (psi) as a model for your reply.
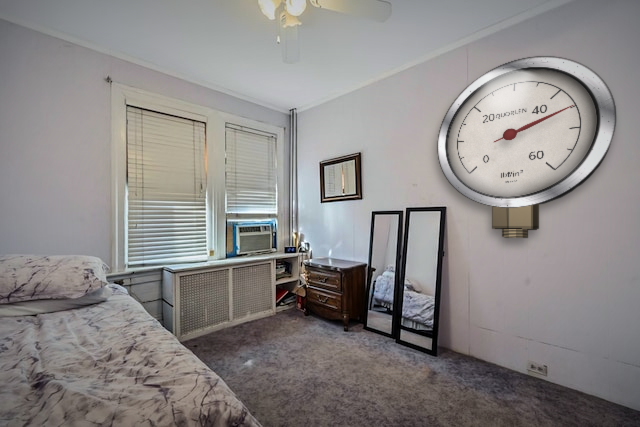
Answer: 45 (psi)
